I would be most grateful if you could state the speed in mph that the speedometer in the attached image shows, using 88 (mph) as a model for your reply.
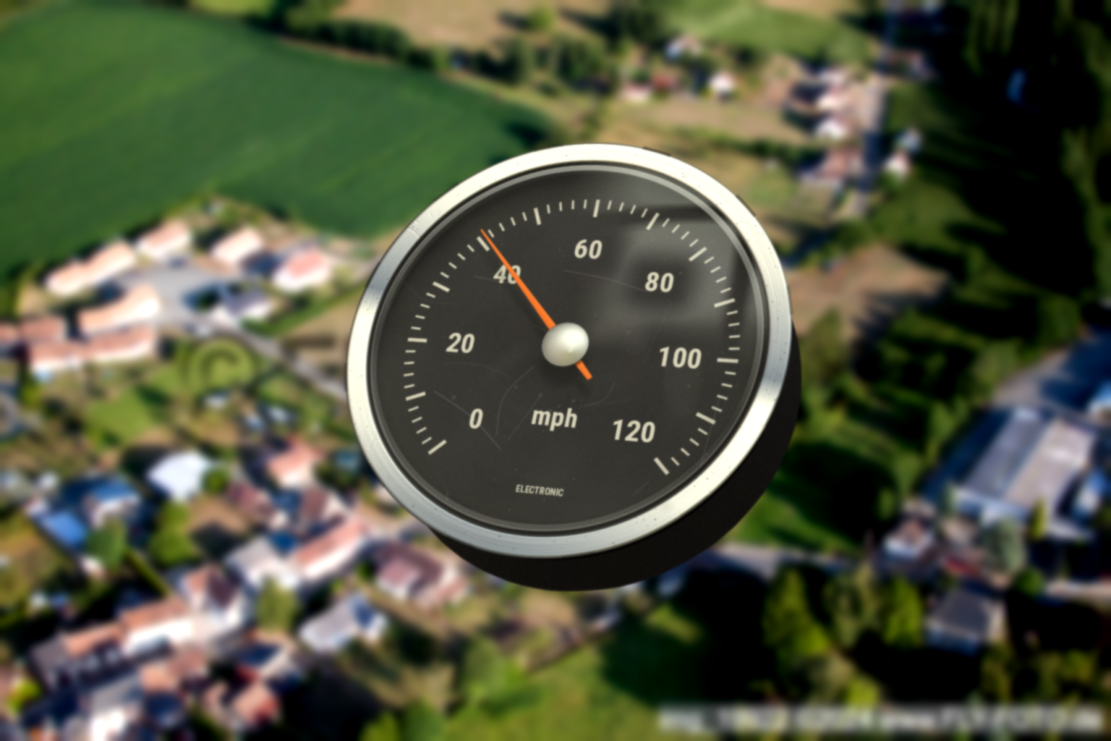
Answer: 41 (mph)
